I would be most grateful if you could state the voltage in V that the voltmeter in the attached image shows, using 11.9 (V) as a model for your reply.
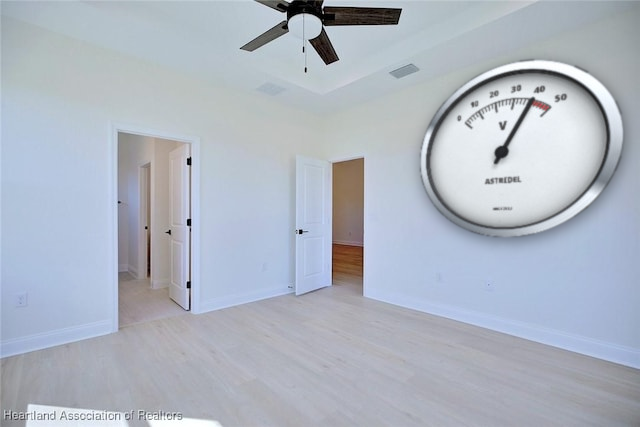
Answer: 40 (V)
